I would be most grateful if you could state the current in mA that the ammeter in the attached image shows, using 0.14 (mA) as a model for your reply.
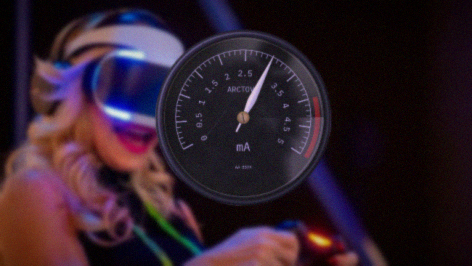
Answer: 3 (mA)
